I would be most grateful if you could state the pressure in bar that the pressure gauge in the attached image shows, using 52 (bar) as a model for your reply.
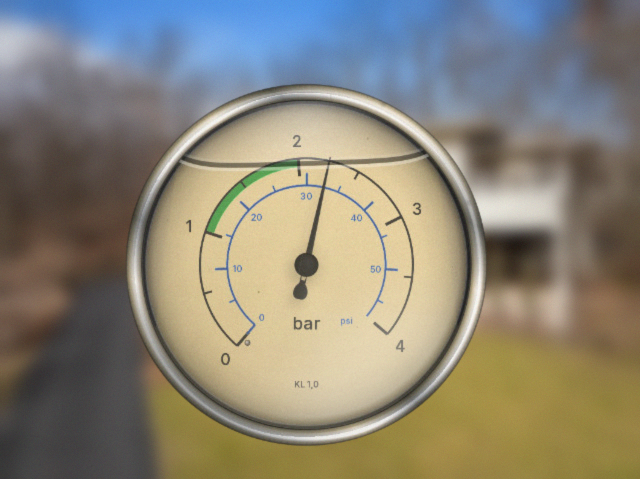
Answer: 2.25 (bar)
